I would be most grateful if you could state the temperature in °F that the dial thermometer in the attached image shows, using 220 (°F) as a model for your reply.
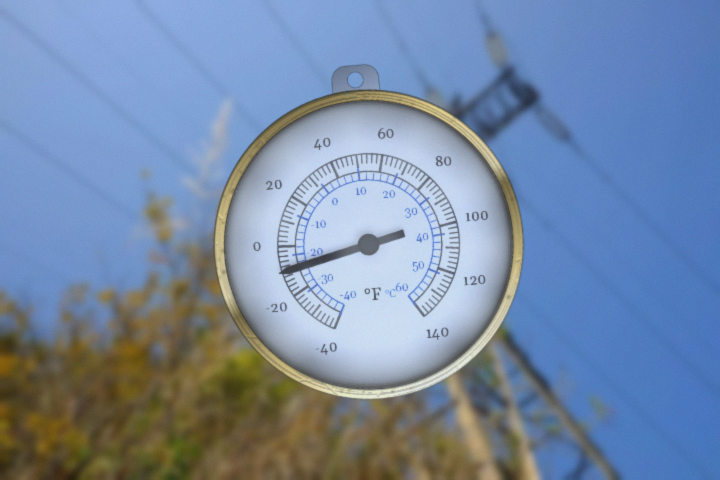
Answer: -10 (°F)
